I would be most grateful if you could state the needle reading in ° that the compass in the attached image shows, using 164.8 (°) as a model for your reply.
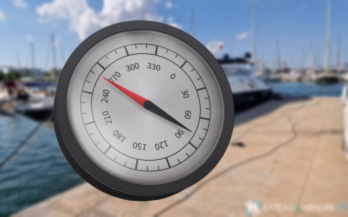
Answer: 260 (°)
